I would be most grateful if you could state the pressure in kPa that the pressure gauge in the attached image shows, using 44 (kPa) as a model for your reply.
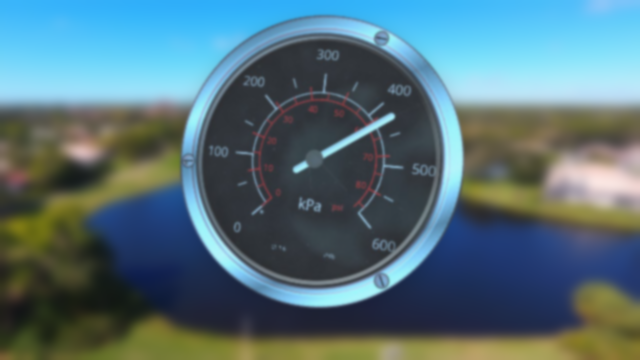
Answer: 425 (kPa)
